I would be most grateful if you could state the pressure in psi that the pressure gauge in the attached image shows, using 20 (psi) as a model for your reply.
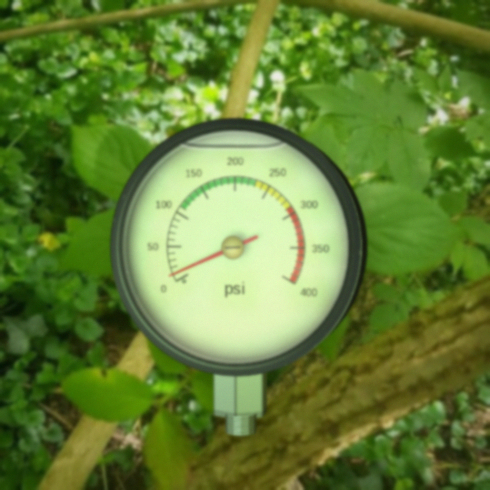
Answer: 10 (psi)
